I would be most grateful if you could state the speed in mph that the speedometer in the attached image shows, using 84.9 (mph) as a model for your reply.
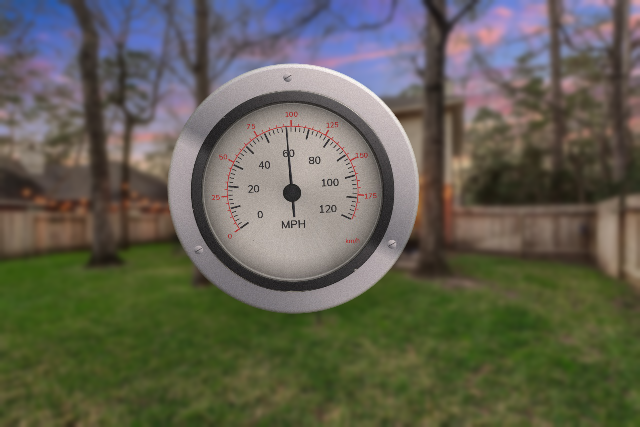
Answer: 60 (mph)
